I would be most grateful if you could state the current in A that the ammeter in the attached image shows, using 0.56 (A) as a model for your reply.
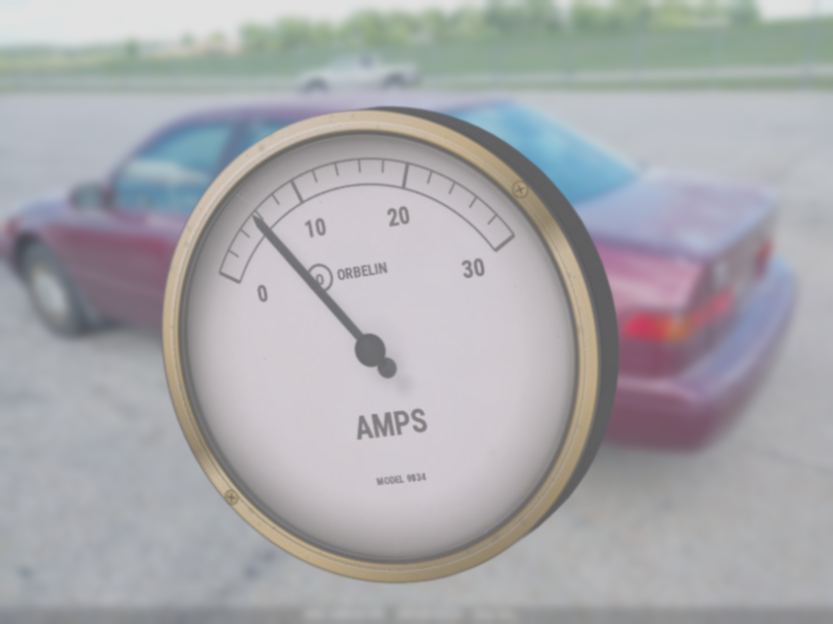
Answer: 6 (A)
